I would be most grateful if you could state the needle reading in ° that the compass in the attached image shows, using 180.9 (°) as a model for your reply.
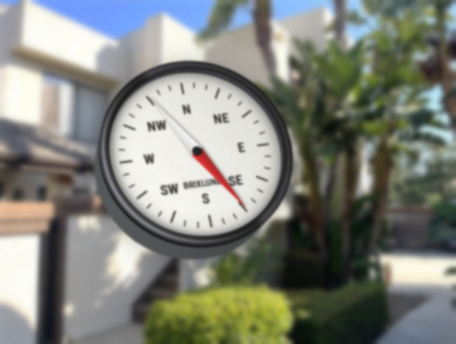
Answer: 150 (°)
